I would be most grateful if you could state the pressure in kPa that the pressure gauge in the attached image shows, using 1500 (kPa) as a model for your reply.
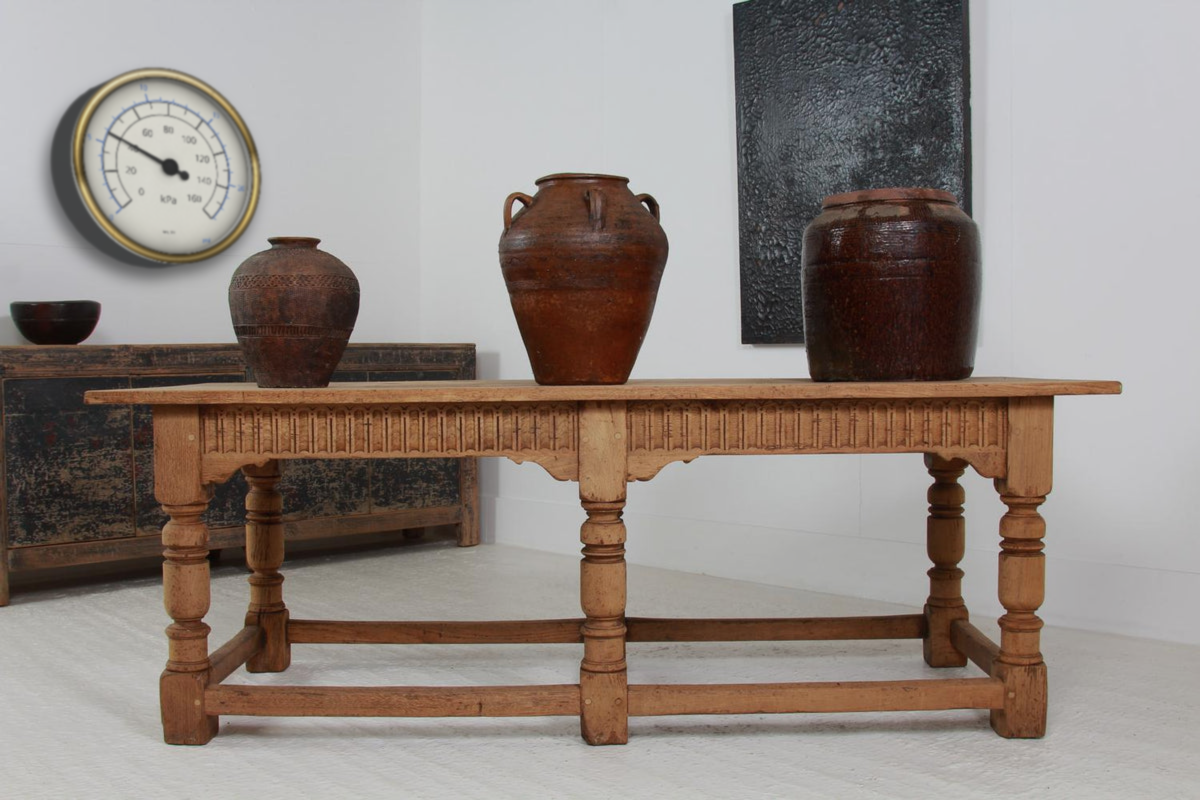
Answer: 40 (kPa)
